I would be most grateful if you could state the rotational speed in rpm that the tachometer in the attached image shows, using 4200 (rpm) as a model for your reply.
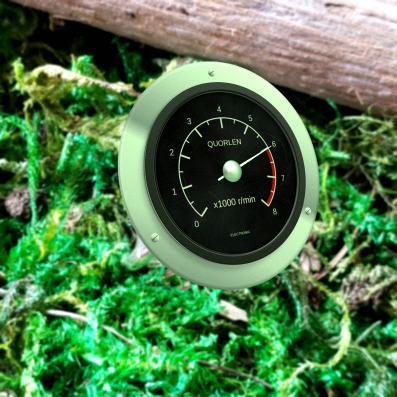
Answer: 6000 (rpm)
